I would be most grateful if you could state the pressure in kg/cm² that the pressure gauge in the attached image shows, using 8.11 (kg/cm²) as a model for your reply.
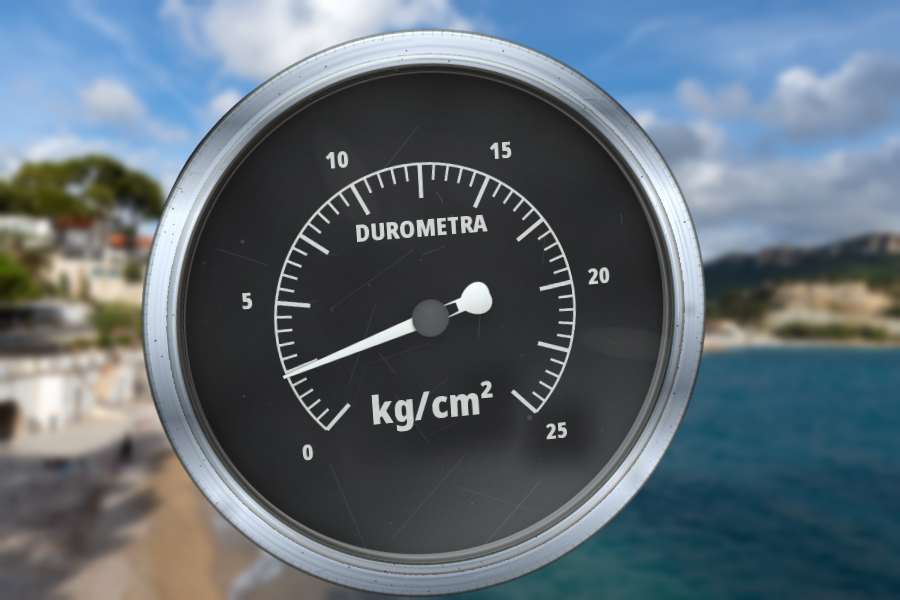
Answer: 2.5 (kg/cm²)
